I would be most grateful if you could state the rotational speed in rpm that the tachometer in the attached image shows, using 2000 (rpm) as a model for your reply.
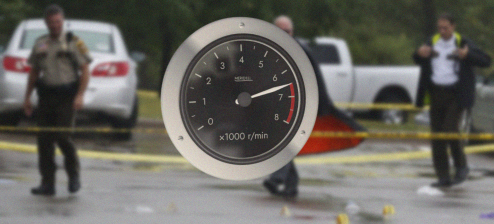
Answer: 6500 (rpm)
